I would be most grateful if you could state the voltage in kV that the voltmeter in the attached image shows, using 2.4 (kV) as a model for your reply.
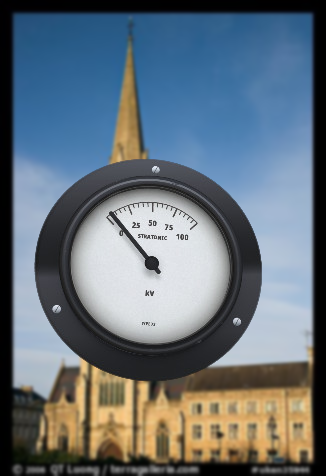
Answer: 5 (kV)
